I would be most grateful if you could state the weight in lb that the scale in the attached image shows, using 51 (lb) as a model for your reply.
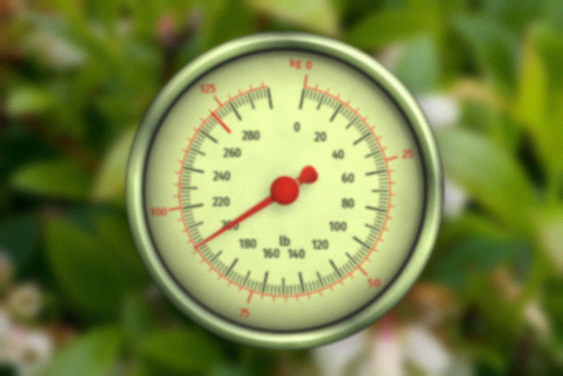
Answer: 200 (lb)
